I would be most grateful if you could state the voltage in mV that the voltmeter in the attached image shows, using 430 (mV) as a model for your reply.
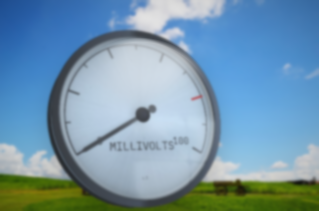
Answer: 0 (mV)
